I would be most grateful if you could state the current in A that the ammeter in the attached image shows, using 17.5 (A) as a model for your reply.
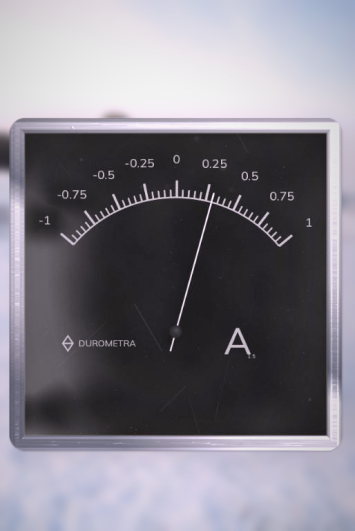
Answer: 0.3 (A)
